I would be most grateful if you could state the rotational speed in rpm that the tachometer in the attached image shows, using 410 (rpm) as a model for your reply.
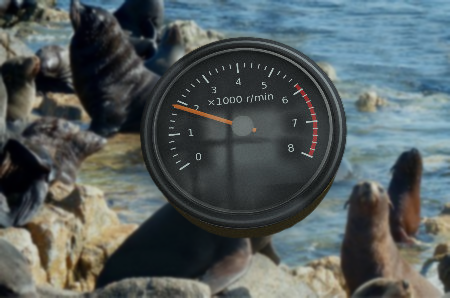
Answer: 1800 (rpm)
